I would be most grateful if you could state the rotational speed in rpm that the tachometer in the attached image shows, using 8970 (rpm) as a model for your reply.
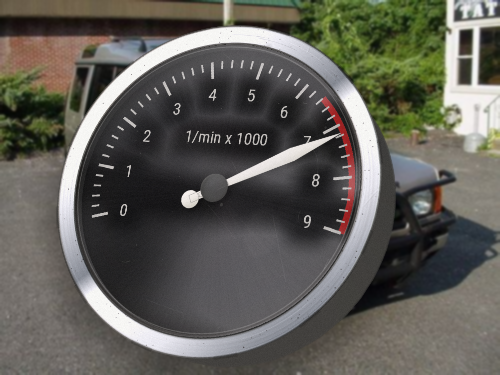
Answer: 7200 (rpm)
